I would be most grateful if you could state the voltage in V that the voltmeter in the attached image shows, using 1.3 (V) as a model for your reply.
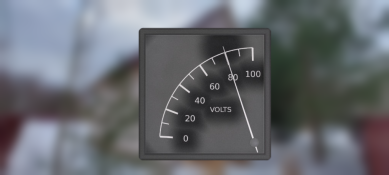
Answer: 80 (V)
